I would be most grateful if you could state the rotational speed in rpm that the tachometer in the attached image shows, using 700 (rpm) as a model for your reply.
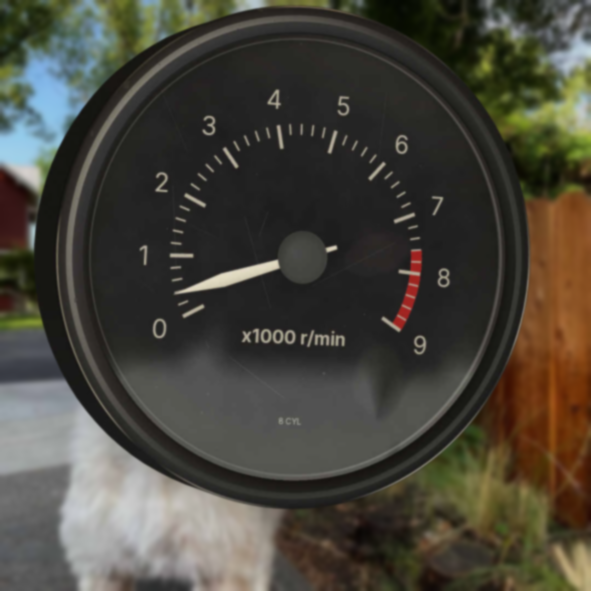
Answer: 400 (rpm)
